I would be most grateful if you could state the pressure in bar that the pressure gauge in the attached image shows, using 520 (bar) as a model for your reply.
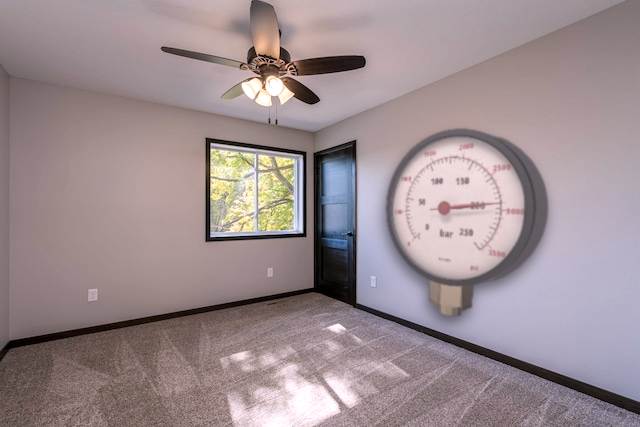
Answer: 200 (bar)
